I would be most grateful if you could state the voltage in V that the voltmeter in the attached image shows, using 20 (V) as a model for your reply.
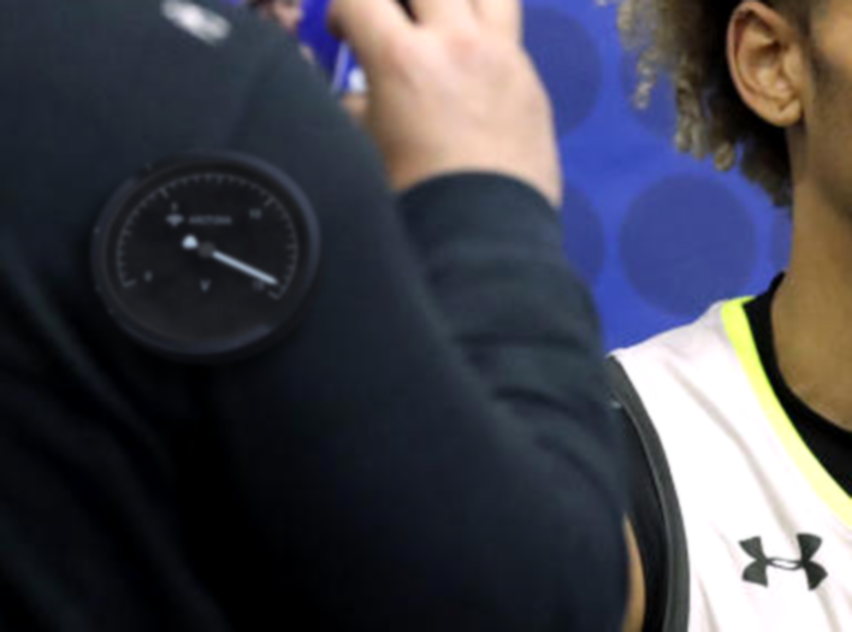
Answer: 14.5 (V)
